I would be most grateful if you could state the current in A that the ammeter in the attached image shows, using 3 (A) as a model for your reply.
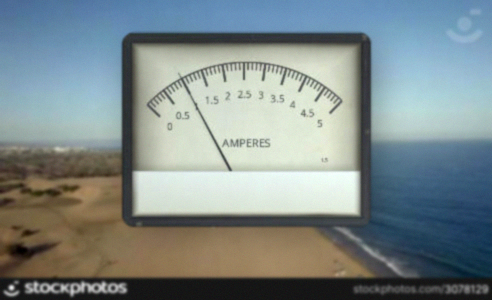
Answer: 1 (A)
